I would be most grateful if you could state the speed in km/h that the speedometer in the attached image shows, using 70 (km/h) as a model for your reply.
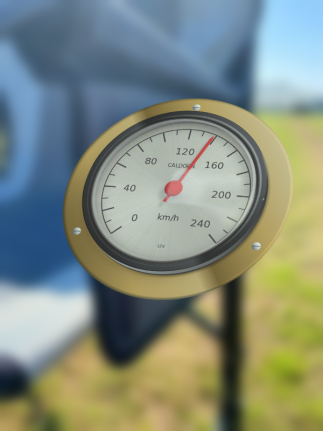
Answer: 140 (km/h)
